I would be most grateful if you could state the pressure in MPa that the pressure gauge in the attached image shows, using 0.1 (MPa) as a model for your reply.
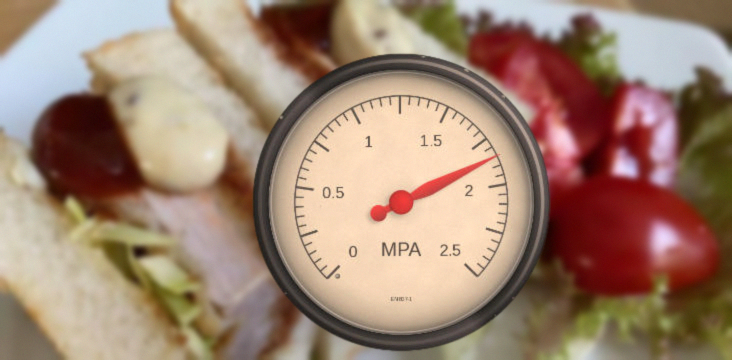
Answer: 1.85 (MPa)
